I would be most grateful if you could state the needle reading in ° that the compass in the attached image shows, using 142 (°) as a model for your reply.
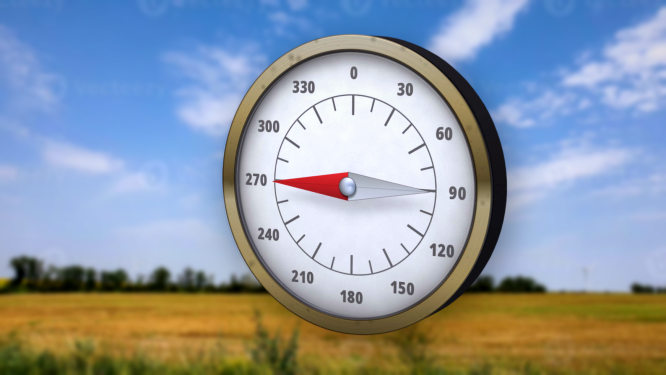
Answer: 270 (°)
